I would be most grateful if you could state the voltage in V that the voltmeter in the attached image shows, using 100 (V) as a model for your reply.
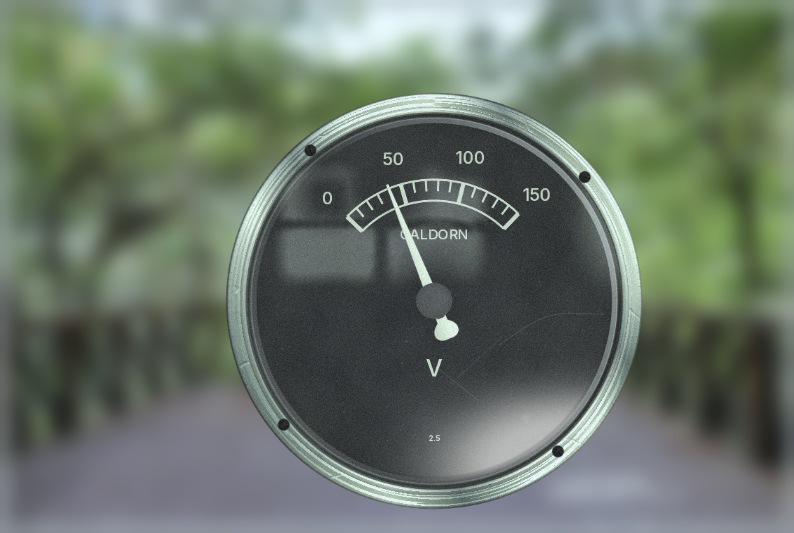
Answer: 40 (V)
